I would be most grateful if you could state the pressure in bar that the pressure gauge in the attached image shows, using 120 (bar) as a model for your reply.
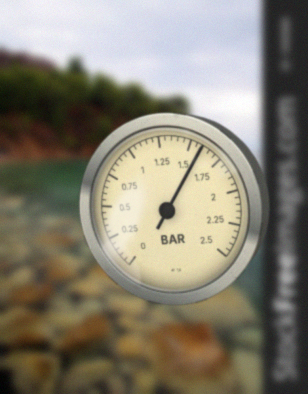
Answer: 1.6 (bar)
